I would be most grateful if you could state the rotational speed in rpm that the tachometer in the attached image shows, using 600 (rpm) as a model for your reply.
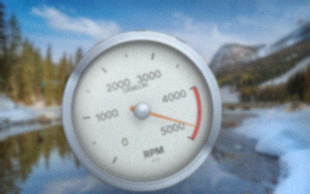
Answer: 4750 (rpm)
